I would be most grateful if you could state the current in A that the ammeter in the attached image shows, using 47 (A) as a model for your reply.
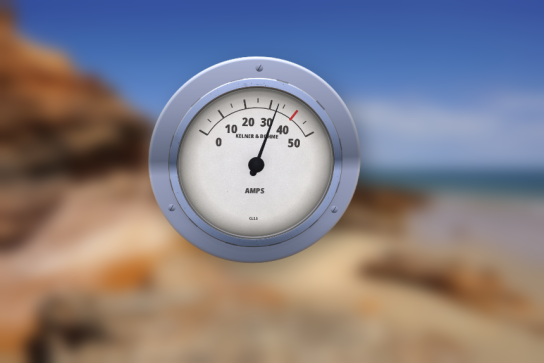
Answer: 32.5 (A)
